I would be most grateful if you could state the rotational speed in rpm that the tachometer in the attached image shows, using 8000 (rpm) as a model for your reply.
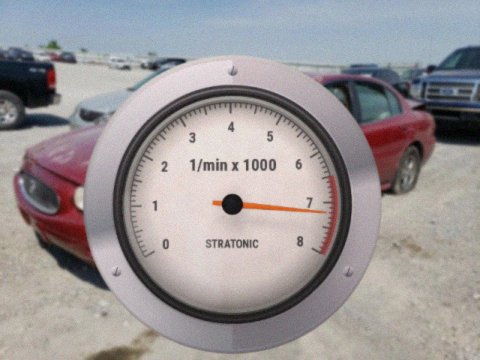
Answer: 7200 (rpm)
